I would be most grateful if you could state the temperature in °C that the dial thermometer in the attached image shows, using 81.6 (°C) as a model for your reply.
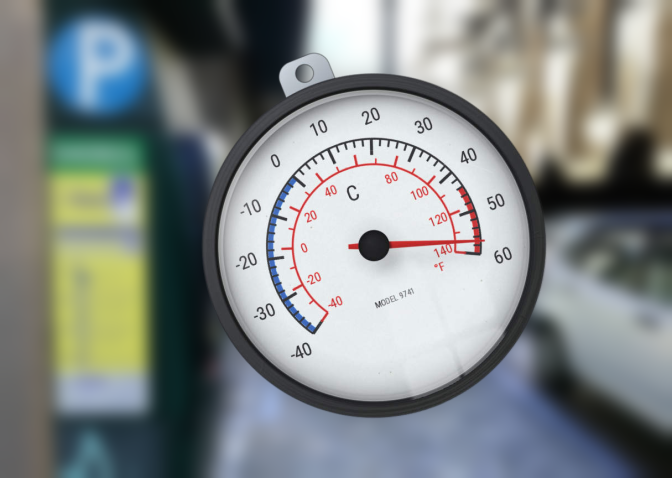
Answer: 57 (°C)
